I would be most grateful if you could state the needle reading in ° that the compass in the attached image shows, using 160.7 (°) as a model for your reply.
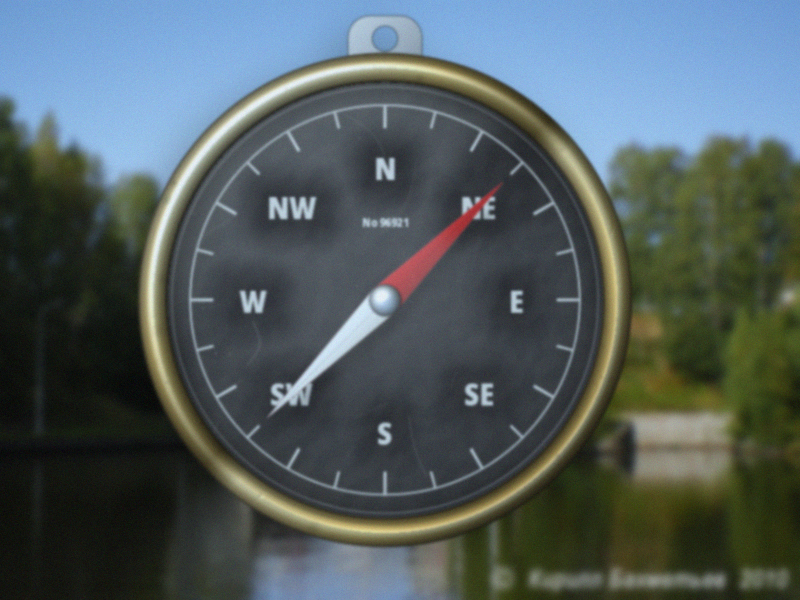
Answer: 45 (°)
